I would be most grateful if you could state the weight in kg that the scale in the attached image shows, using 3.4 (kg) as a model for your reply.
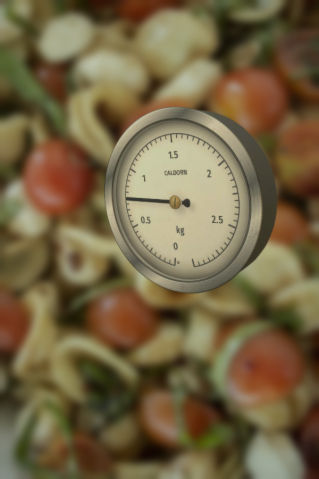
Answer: 0.75 (kg)
